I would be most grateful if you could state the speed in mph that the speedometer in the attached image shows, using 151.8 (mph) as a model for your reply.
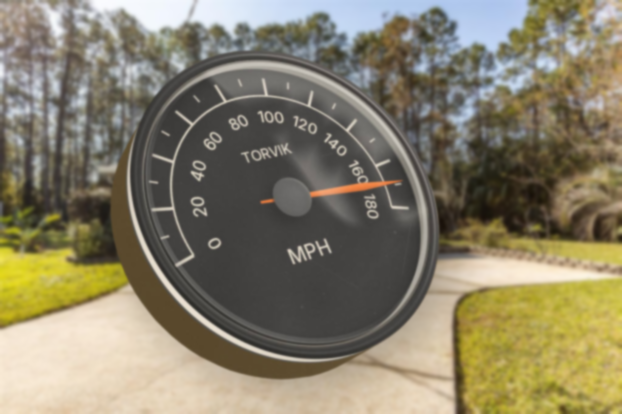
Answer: 170 (mph)
